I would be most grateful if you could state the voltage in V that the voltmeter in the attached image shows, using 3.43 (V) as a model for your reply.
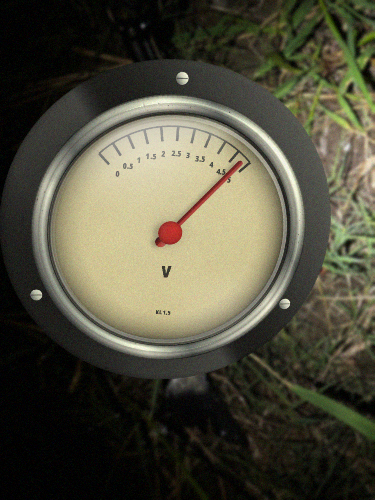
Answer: 4.75 (V)
